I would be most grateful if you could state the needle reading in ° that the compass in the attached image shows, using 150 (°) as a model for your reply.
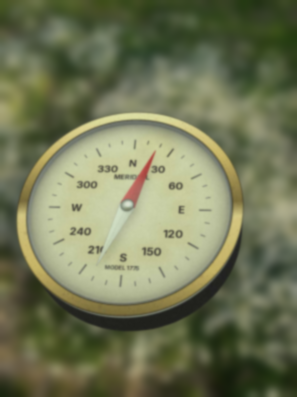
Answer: 20 (°)
